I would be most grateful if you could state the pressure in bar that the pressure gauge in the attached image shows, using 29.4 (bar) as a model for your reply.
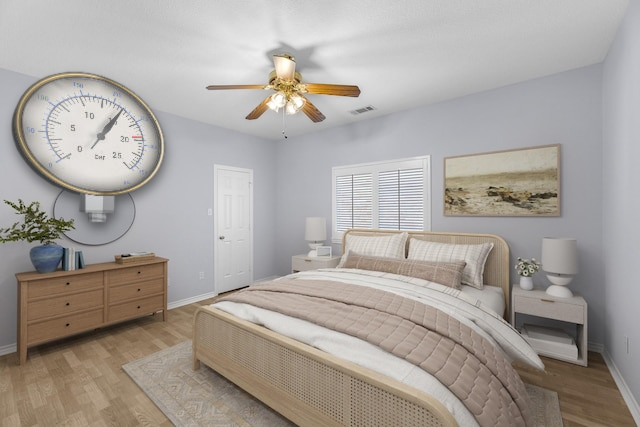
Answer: 15 (bar)
